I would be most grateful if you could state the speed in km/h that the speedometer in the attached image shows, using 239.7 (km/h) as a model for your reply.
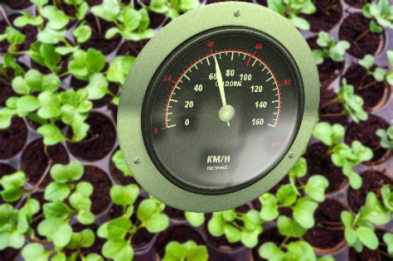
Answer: 65 (km/h)
